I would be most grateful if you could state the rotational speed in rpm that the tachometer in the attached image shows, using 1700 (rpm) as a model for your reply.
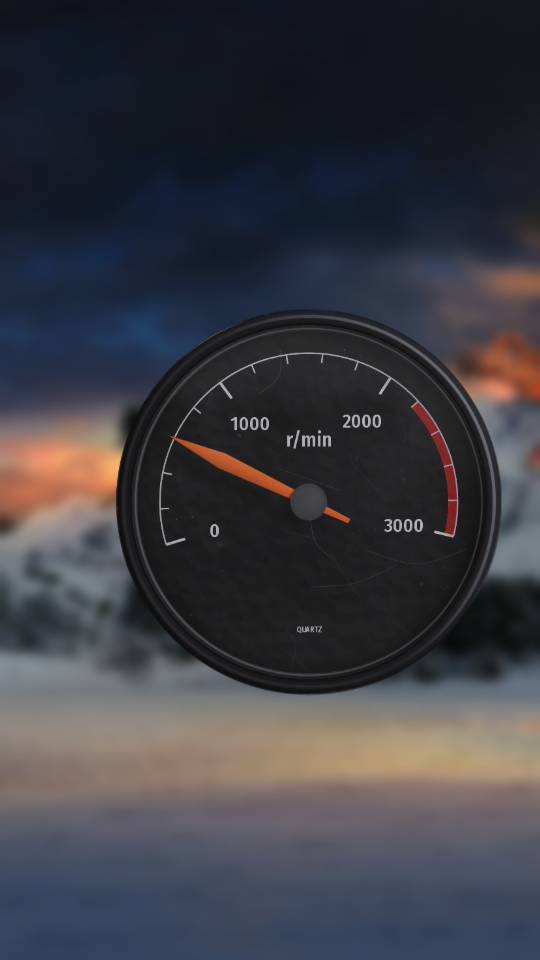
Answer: 600 (rpm)
